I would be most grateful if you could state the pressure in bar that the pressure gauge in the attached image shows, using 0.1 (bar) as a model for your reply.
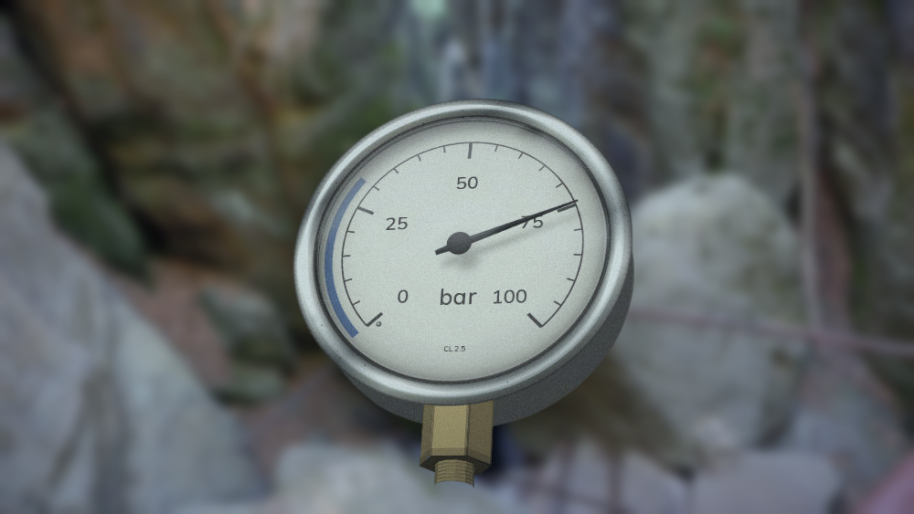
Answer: 75 (bar)
